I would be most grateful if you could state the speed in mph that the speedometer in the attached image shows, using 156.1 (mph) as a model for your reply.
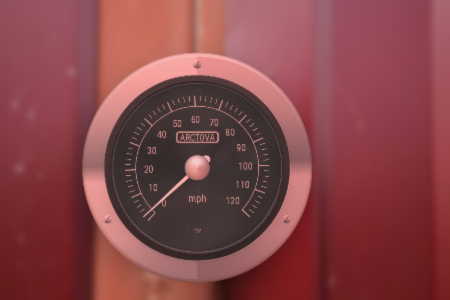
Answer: 2 (mph)
